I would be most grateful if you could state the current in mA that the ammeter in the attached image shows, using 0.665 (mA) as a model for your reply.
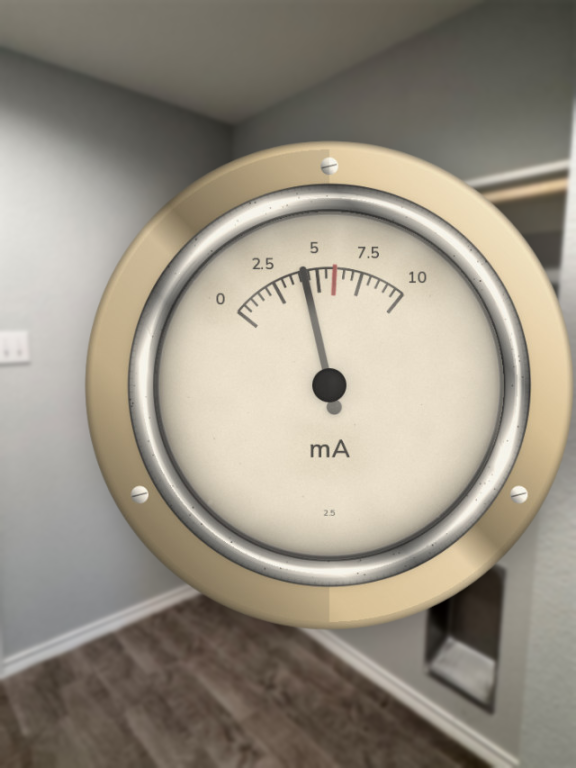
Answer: 4.25 (mA)
